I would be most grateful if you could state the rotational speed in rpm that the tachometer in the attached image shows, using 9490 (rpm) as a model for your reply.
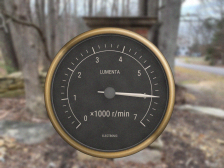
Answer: 6000 (rpm)
